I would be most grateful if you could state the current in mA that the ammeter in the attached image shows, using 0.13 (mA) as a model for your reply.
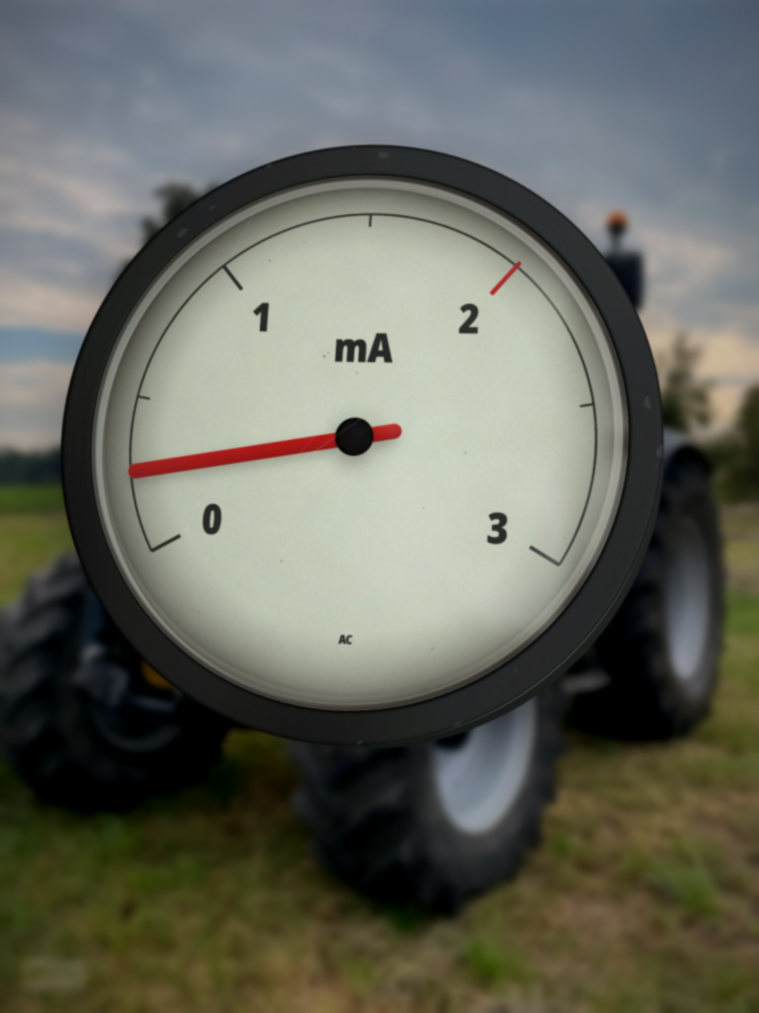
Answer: 0.25 (mA)
